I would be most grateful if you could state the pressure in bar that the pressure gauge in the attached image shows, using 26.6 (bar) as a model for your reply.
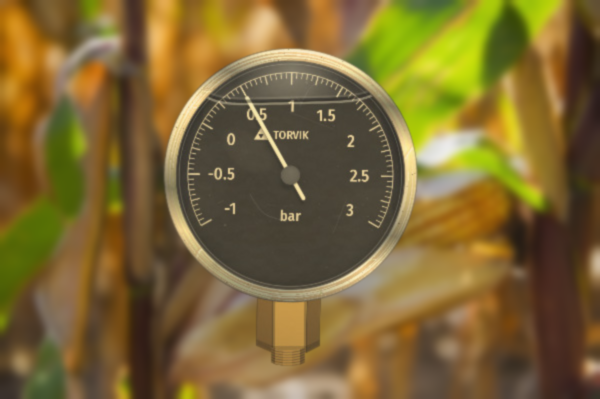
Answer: 0.5 (bar)
